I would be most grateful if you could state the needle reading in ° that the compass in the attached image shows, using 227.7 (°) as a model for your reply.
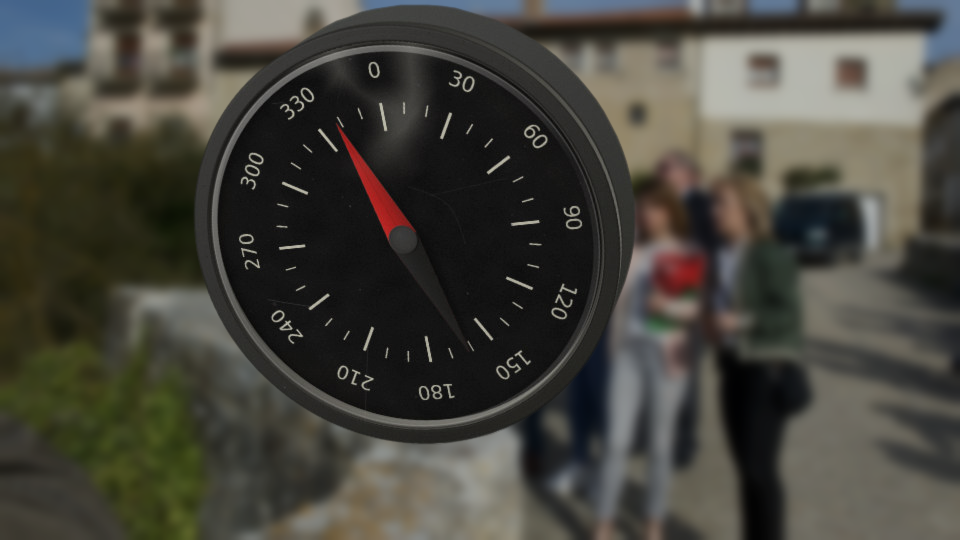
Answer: 340 (°)
